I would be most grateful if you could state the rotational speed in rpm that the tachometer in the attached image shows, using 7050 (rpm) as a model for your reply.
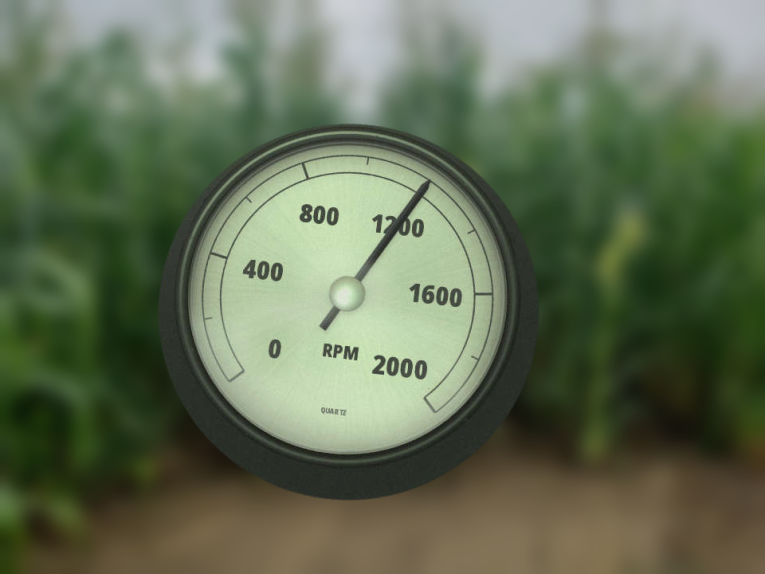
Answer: 1200 (rpm)
